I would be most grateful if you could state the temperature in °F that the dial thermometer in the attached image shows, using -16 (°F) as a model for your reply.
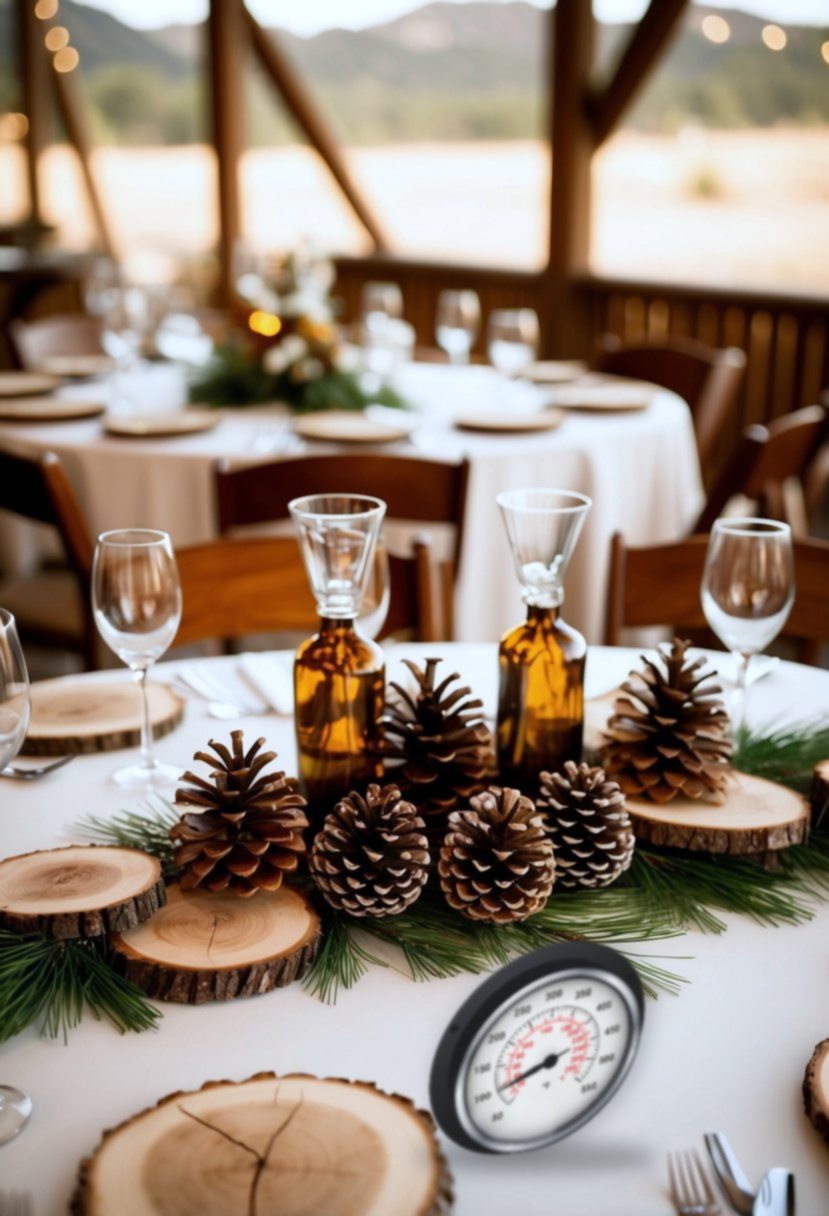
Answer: 100 (°F)
